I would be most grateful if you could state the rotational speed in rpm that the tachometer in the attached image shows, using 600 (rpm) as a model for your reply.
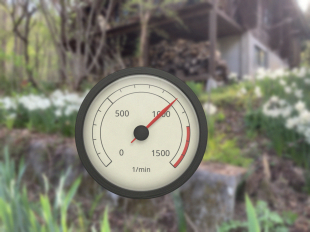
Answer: 1000 (rpm)
